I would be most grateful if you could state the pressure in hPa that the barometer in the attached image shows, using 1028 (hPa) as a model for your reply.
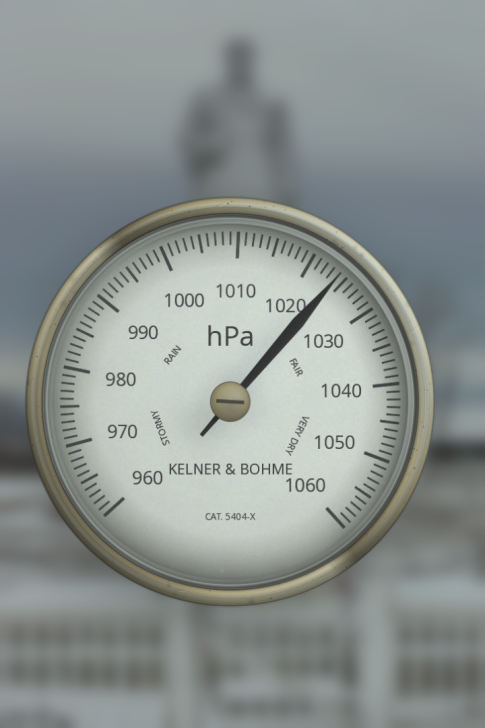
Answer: 1024 (hPa)
